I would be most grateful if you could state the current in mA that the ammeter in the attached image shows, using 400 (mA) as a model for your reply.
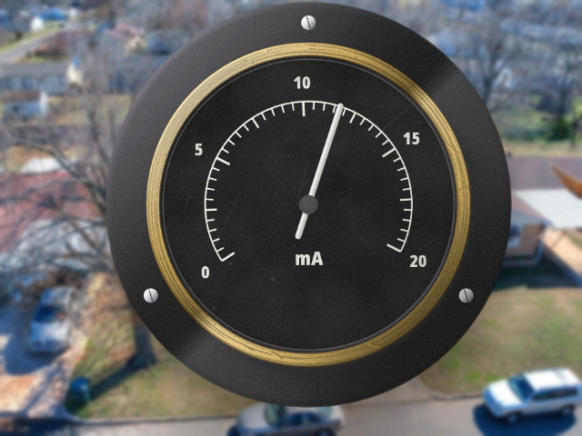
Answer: 11.75 (mA)
